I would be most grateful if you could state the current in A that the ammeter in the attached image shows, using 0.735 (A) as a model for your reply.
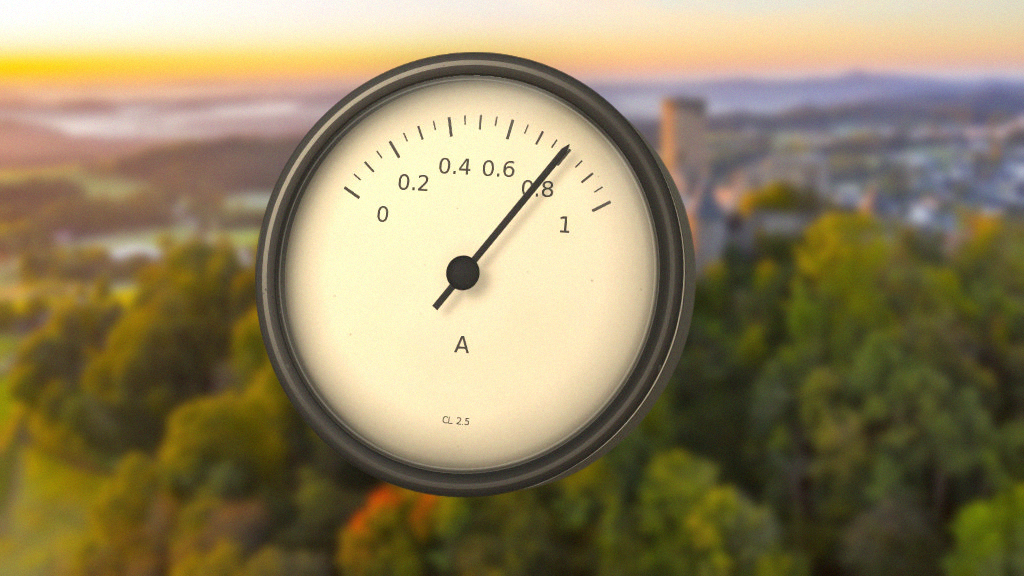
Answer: 0.8 (A)
